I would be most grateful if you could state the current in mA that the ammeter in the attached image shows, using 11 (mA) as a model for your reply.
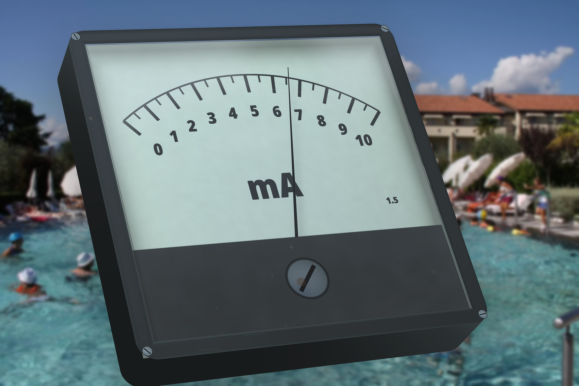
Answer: 6.5 (mA)
